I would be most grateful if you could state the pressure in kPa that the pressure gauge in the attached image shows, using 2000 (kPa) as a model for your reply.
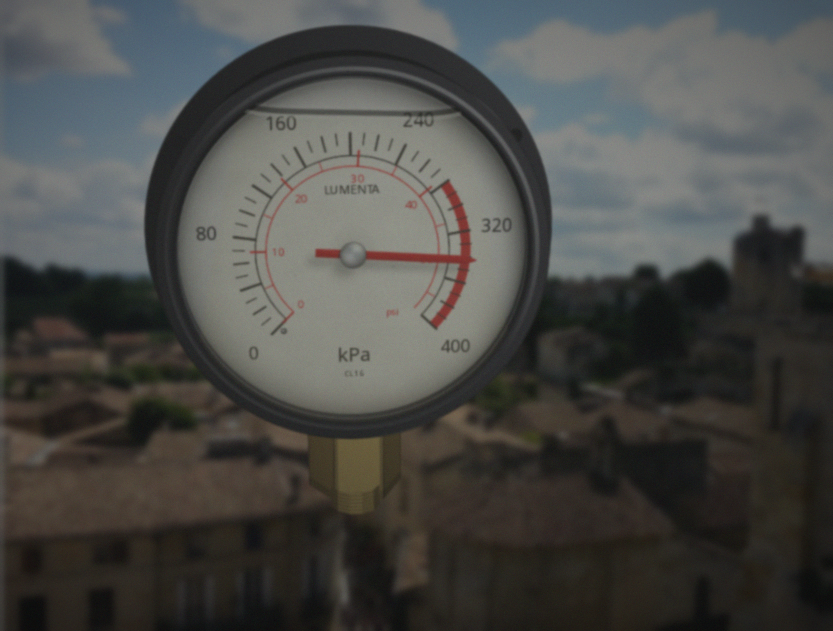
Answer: 340 (kPa)
